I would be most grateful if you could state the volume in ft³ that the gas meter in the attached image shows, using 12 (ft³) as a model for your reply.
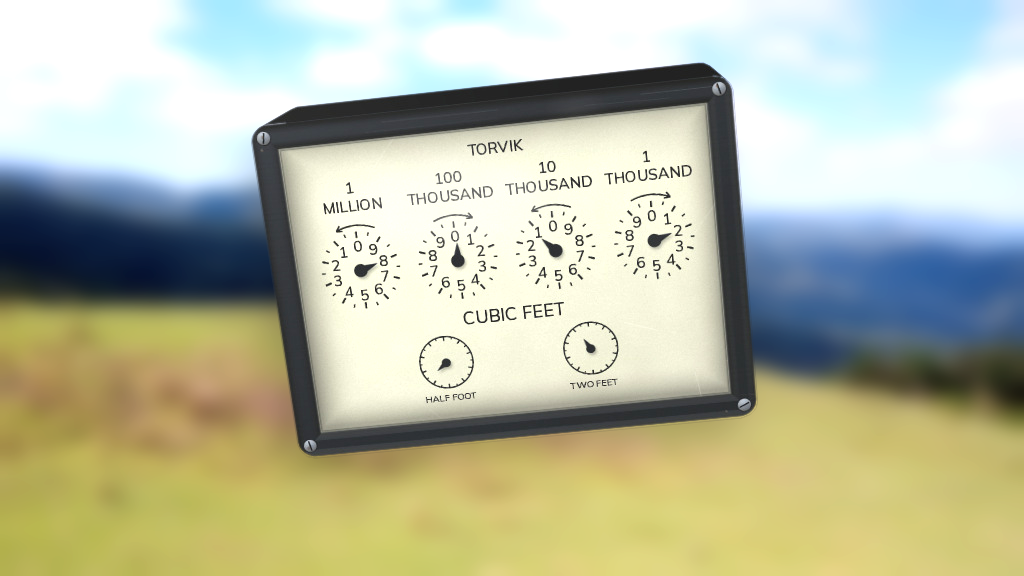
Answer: 801200 (ft³)
